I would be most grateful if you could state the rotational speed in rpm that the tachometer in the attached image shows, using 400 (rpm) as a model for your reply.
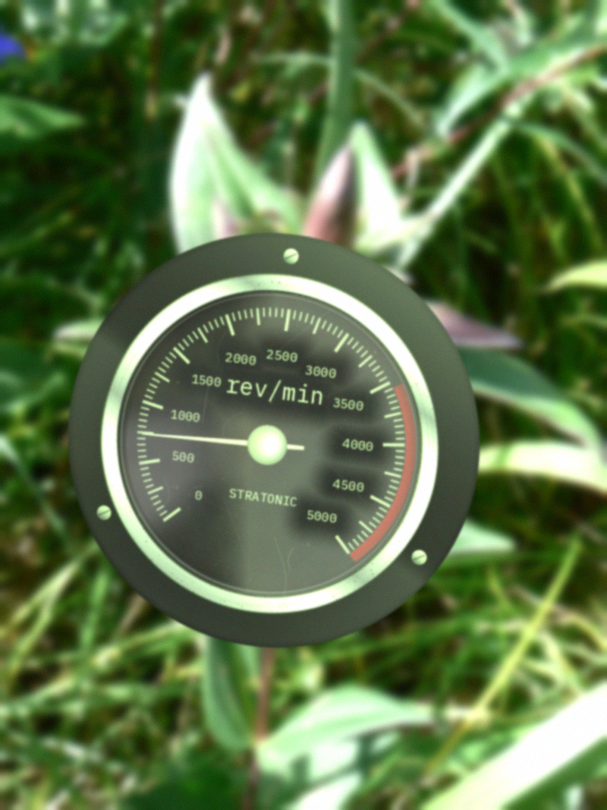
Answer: 750 (rpm)
